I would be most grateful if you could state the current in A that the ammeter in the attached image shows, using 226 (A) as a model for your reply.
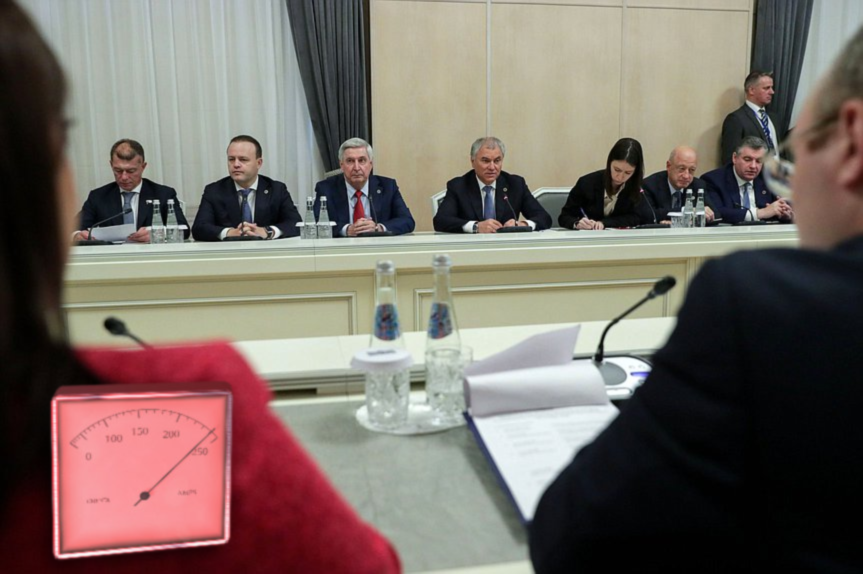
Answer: 240 (A)
